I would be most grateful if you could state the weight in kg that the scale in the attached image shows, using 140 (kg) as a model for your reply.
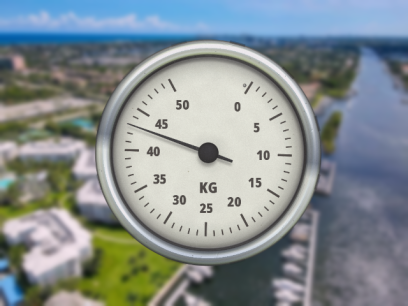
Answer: 43 (kg)
